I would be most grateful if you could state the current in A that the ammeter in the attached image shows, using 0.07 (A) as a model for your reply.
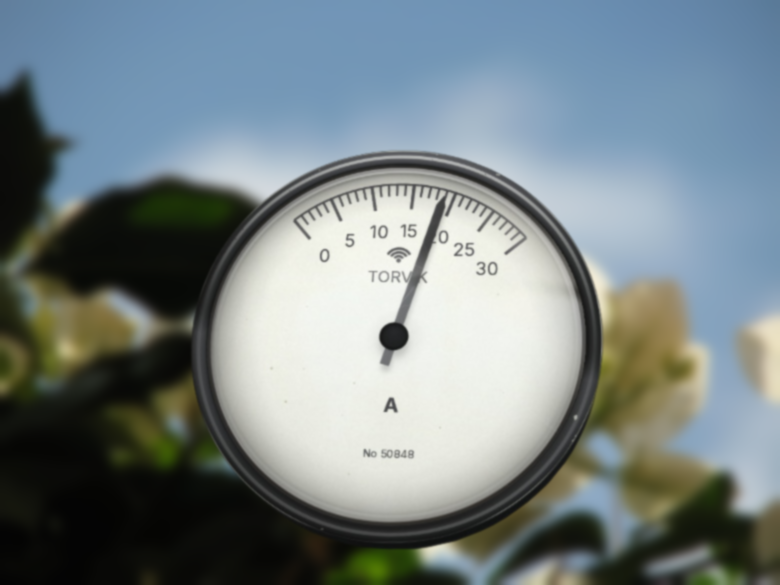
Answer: 19 (A)
